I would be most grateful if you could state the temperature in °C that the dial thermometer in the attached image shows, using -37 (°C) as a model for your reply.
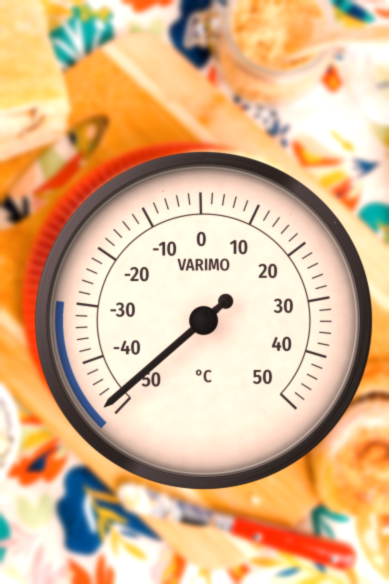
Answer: -48 (°C)
